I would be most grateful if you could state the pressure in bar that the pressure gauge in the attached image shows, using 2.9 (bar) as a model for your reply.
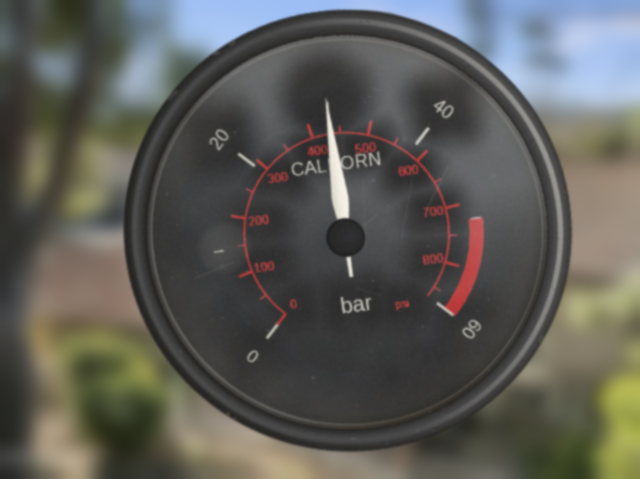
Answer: 30 (bar)
